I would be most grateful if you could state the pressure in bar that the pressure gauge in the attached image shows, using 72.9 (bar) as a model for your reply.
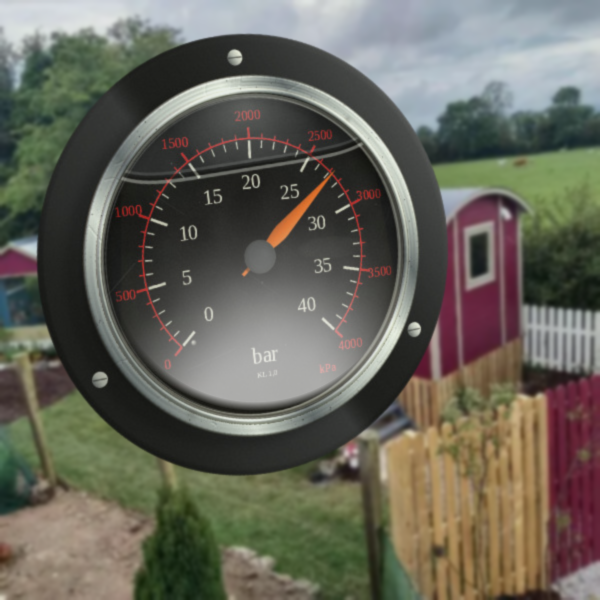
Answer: 27 (bar)
